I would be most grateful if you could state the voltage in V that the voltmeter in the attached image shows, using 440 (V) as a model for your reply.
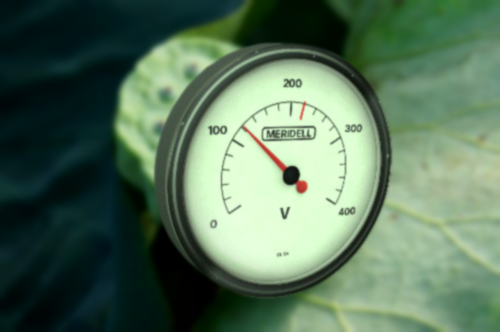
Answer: 120 (V)
